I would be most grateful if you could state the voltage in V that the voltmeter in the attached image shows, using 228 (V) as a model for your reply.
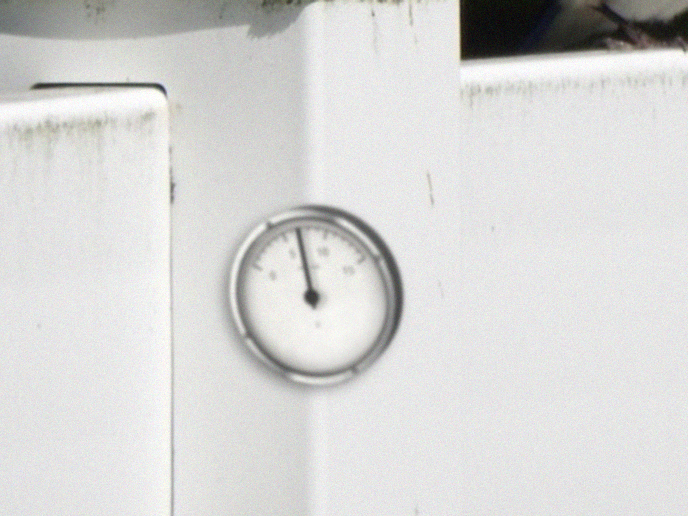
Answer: 7 (V)
